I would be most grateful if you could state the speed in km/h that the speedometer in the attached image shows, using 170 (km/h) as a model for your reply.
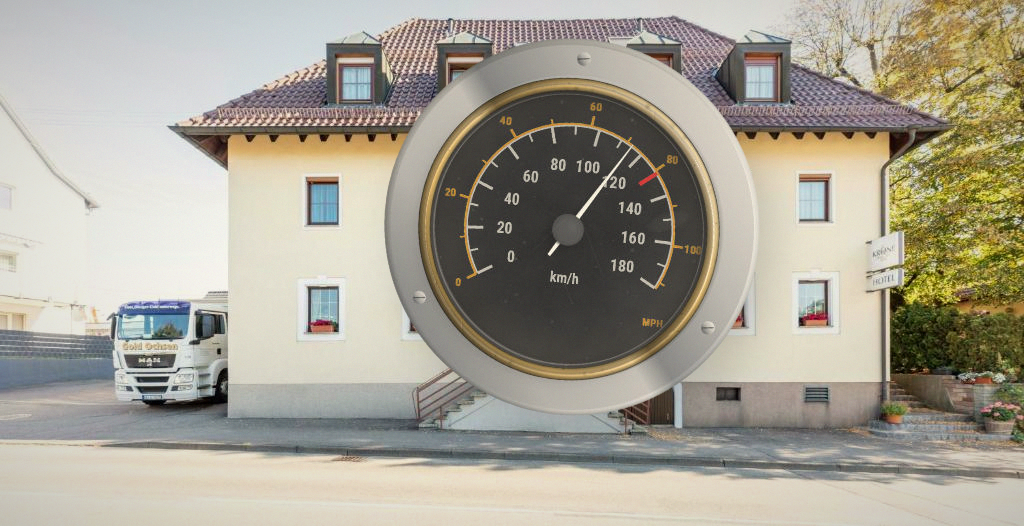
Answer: 115 (km/h)
